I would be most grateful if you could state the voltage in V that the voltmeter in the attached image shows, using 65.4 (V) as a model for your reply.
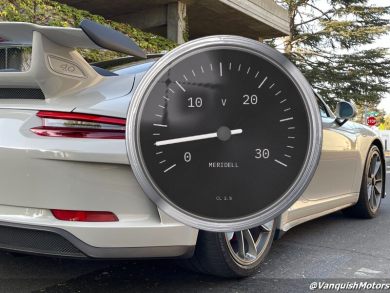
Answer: 3 (V)
